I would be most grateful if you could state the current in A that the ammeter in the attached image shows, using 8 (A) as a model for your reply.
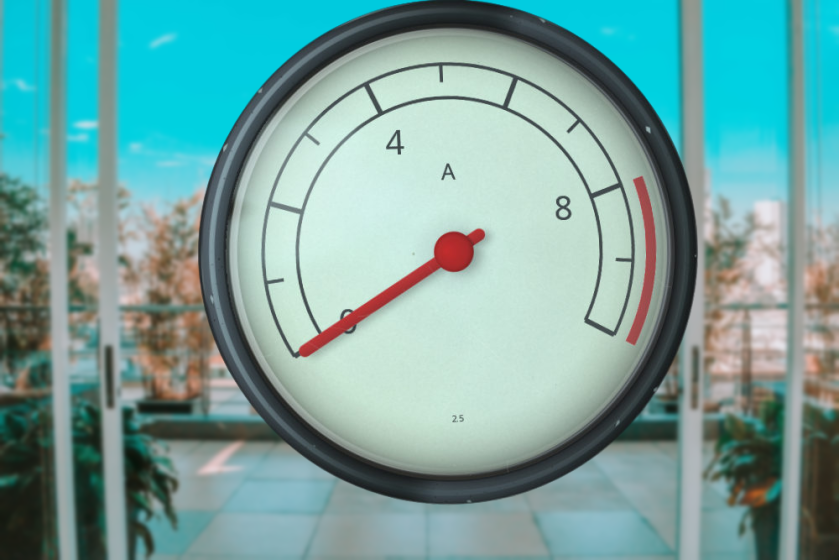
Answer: 0 (A)
